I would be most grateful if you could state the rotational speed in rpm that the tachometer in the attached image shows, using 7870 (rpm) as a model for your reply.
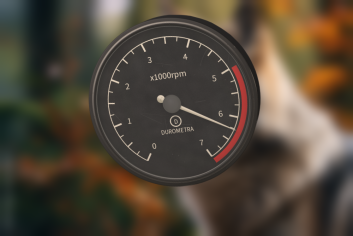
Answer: 6250 (rpm)
